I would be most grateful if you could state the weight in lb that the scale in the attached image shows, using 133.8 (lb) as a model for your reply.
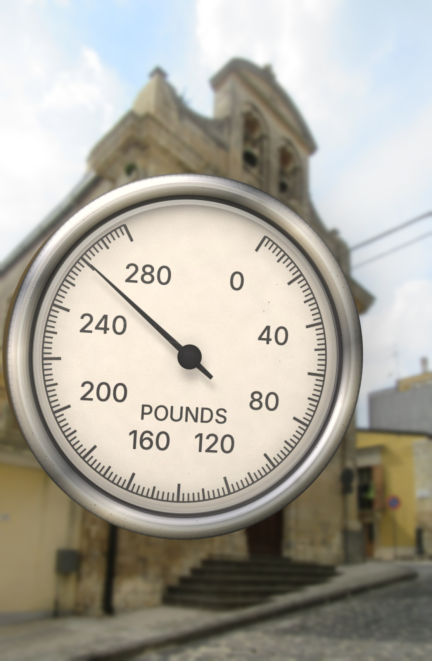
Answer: 260 (lb)
